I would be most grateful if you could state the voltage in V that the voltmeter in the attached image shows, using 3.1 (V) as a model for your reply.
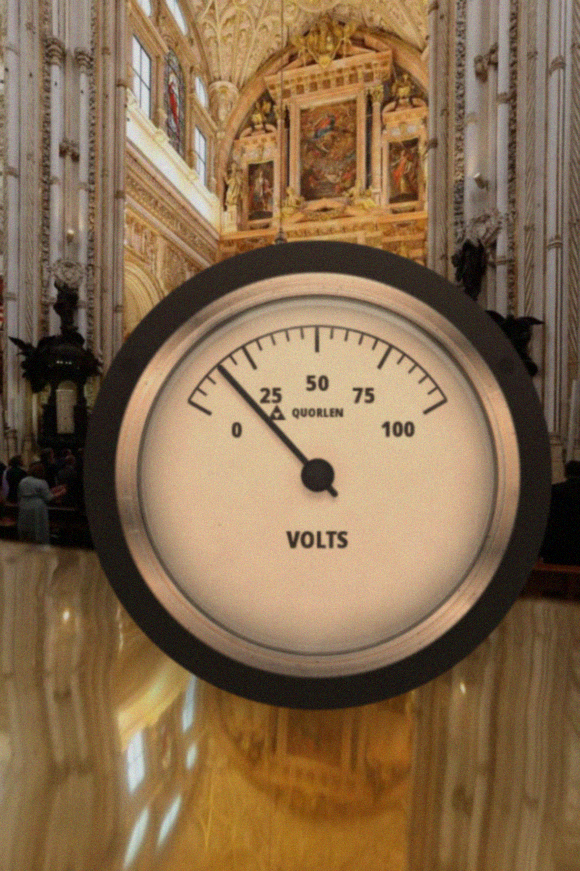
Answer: 15 (V)
